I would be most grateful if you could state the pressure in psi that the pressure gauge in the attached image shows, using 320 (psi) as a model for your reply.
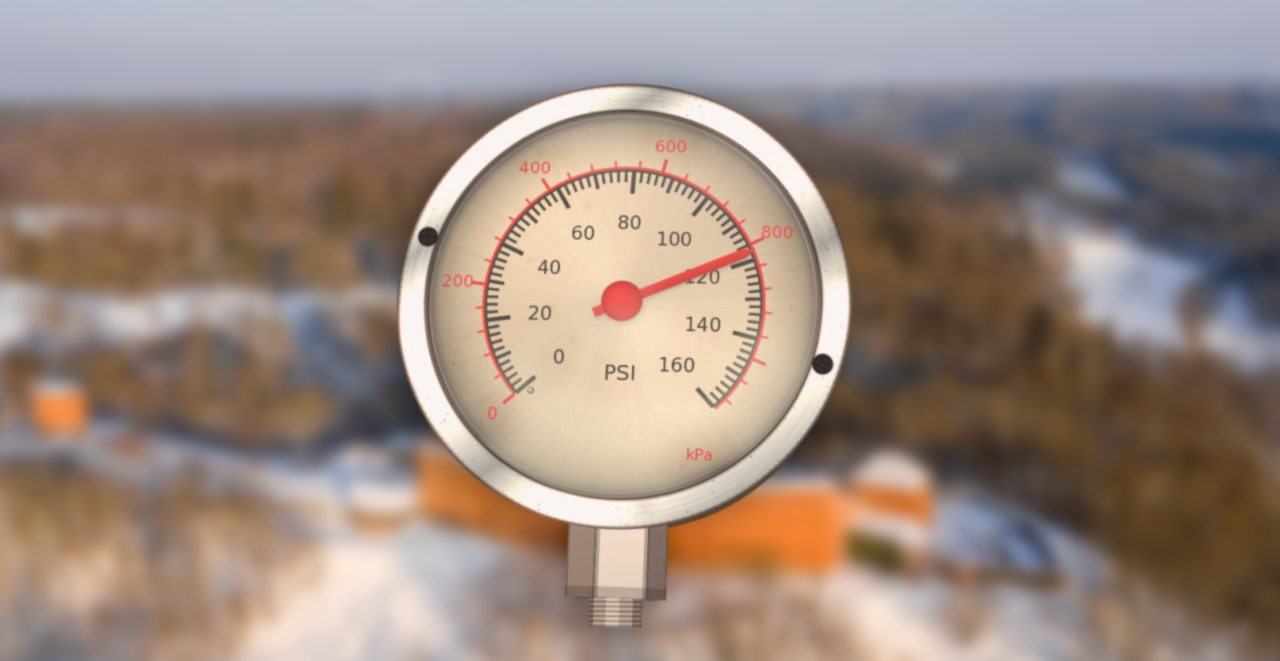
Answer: 118 (psi)
